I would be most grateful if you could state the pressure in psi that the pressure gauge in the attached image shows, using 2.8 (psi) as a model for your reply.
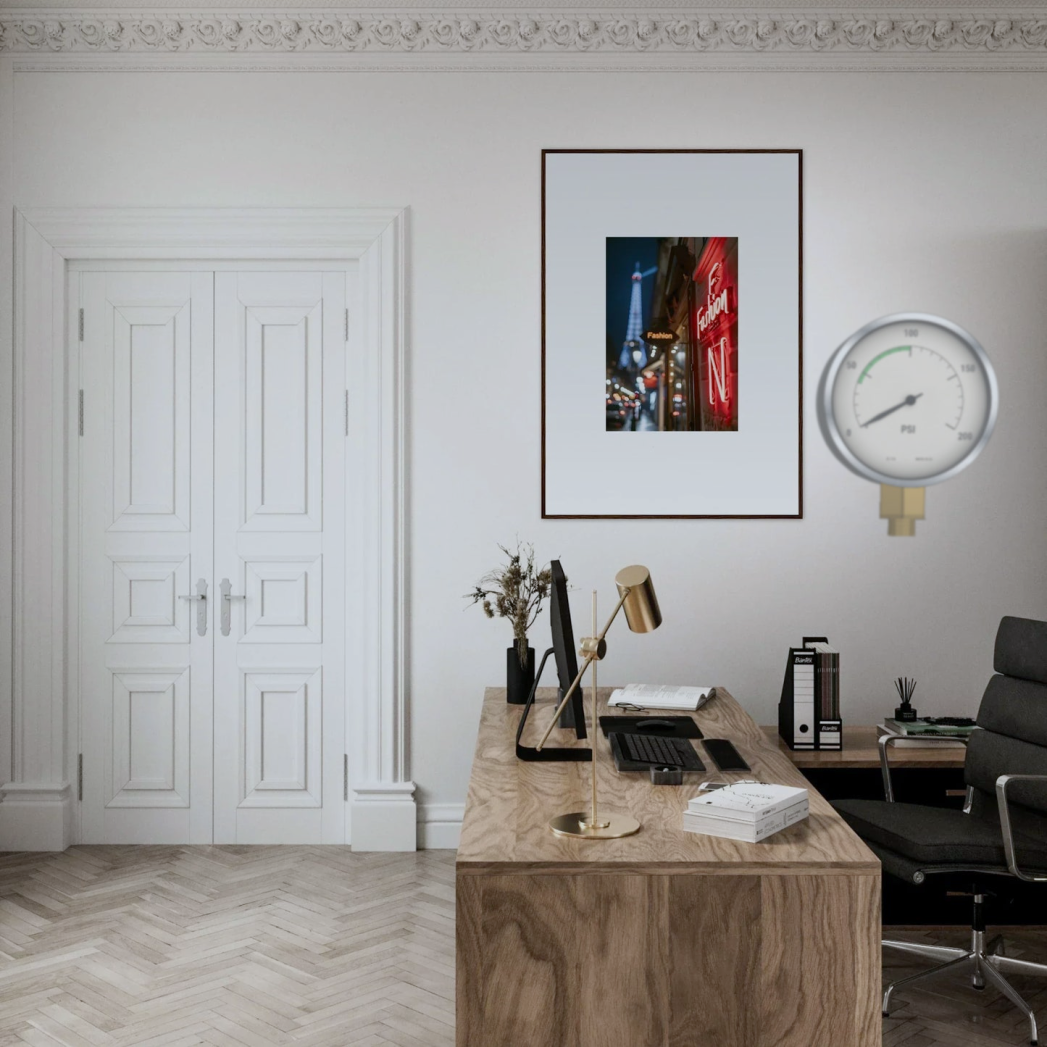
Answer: 0 (psi)
